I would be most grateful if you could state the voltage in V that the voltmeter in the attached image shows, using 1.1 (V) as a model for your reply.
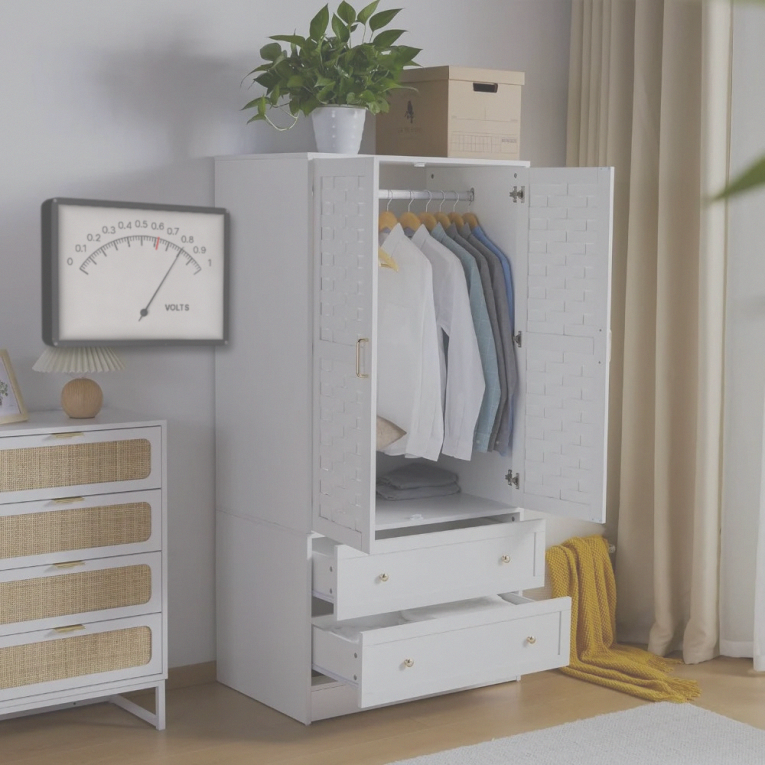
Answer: 0.8 (V)
